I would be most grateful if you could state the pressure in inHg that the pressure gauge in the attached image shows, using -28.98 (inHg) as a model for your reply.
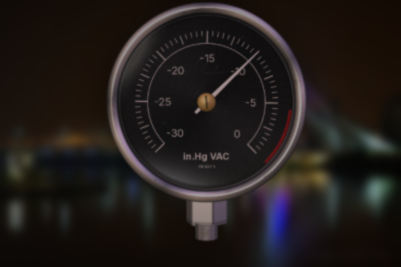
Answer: -10 (inHg)
